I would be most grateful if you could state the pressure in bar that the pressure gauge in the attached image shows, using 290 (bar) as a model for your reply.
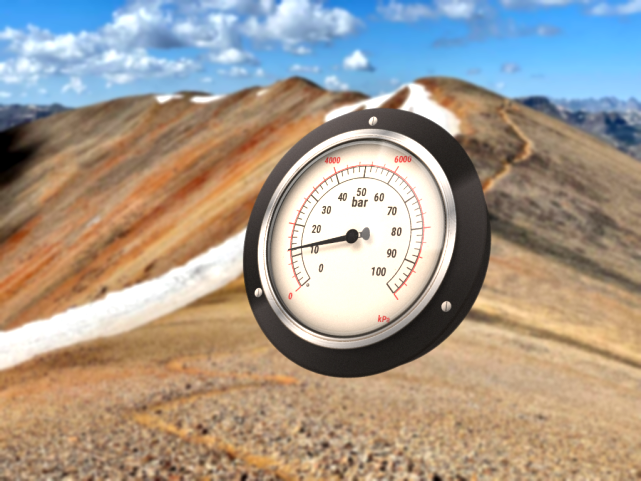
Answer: 12 (bar)
